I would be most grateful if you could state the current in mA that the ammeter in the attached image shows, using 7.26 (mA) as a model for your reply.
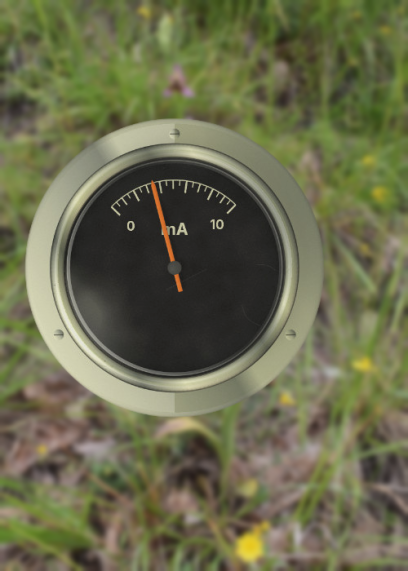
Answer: 3.5 (mA)
